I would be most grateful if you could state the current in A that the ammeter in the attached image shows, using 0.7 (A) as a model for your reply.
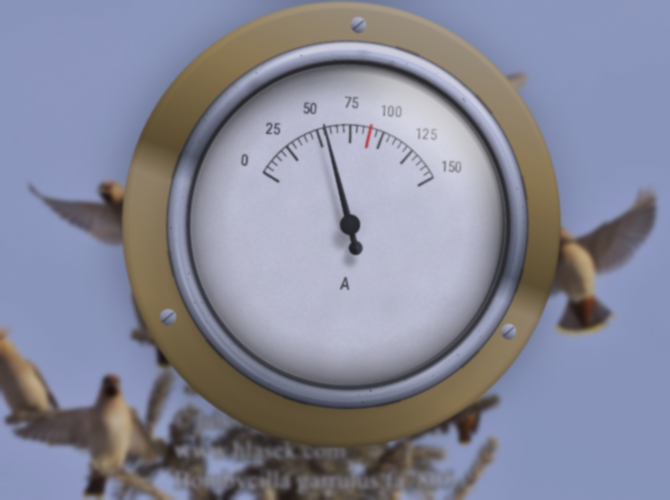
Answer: 55 (A)
